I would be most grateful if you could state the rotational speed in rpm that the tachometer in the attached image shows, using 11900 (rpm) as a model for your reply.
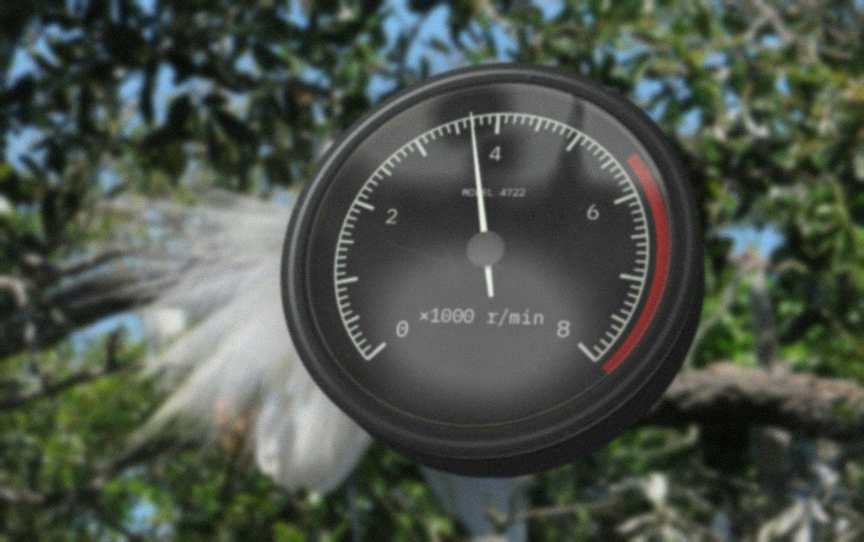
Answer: 3700 (rpm)
